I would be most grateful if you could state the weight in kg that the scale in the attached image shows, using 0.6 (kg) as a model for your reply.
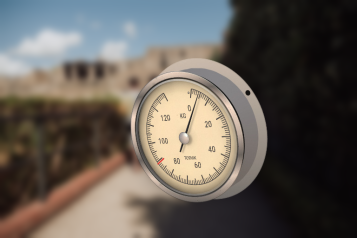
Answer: 5 (kg)
